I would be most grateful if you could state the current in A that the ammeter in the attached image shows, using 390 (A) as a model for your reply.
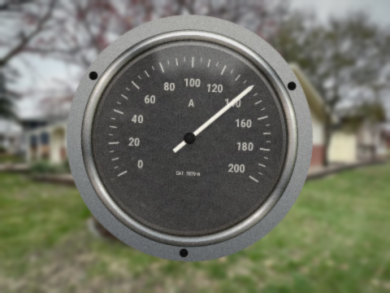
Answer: 140 (A)
